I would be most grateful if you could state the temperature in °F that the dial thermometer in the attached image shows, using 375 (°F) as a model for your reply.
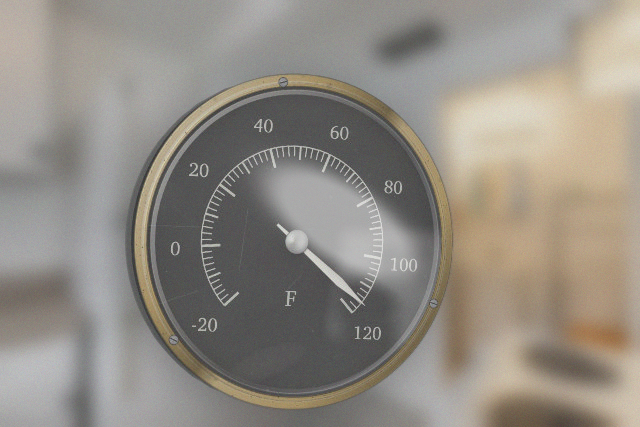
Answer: 116 (°F)
